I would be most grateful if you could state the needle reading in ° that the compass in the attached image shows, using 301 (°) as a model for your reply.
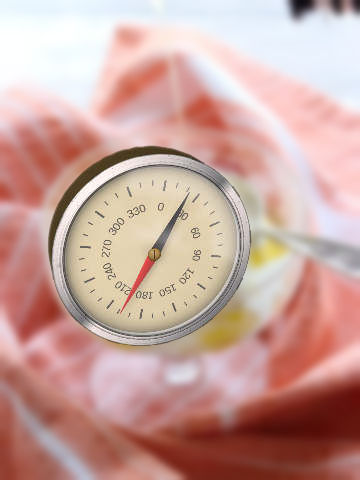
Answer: 200 (°)
